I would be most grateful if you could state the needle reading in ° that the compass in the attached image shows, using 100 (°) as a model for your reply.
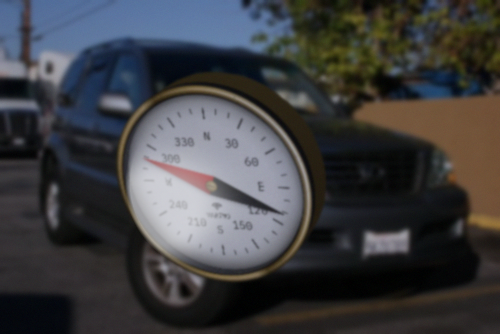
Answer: 290 (°)
